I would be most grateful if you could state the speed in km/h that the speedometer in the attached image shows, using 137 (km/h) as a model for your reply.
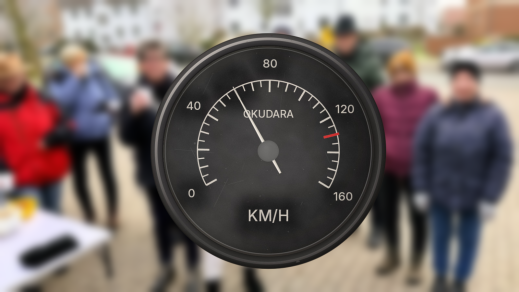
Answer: 60 (km/h)
